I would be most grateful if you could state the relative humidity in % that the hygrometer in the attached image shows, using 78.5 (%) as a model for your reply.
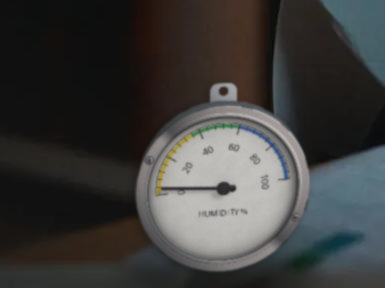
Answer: 4 (%)
